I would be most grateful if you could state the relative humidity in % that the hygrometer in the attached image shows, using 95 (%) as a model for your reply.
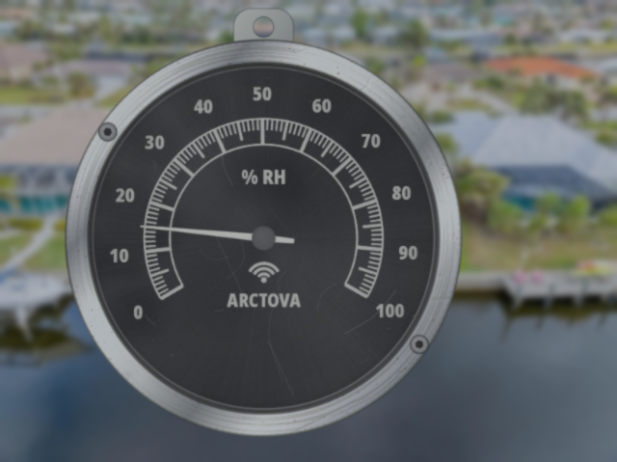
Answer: 15 (%)
